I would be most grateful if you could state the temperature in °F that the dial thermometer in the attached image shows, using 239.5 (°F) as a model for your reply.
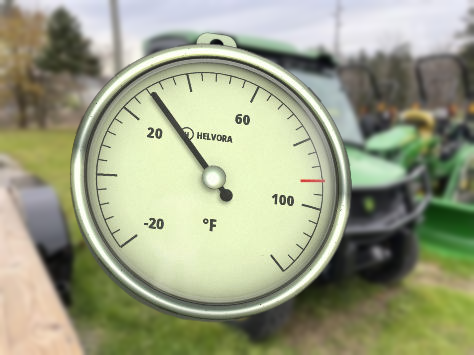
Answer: 28 (°F)
